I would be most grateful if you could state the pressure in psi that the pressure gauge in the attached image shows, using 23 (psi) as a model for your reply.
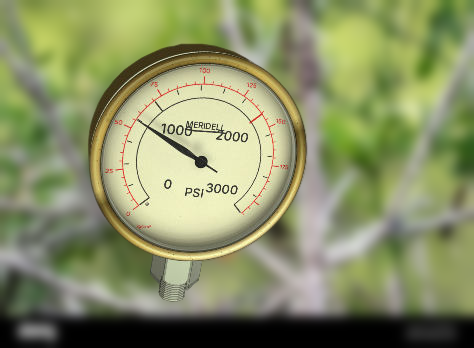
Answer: 800 (psi)
